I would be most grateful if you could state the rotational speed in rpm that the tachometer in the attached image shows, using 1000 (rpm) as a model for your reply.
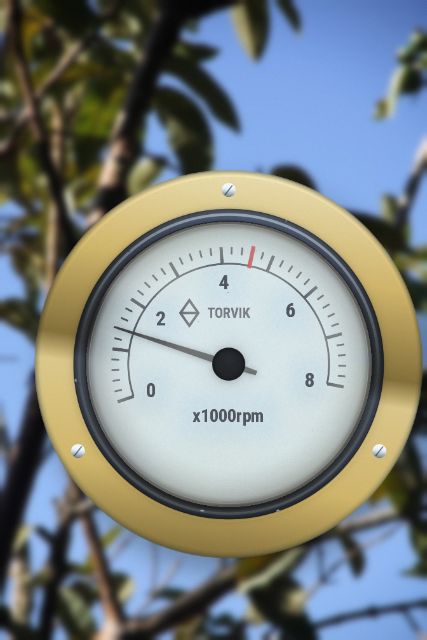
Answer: 1400 (rpm)
